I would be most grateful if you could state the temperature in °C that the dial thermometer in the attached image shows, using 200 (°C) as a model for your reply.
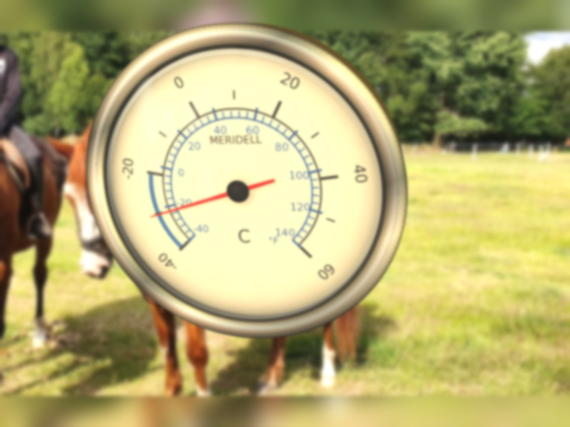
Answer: -30 (°C)
